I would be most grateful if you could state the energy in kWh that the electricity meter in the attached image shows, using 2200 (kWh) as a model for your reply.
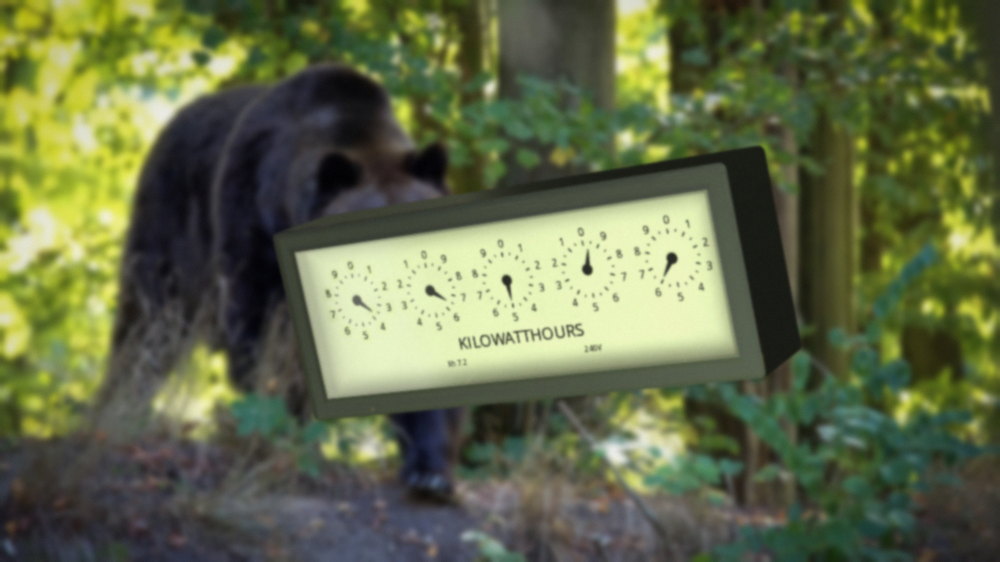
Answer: 36496 (kWh)
